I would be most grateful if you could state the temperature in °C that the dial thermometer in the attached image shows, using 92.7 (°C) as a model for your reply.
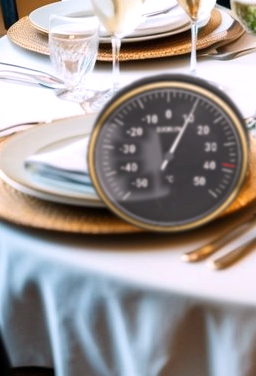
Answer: 10 (°C)
